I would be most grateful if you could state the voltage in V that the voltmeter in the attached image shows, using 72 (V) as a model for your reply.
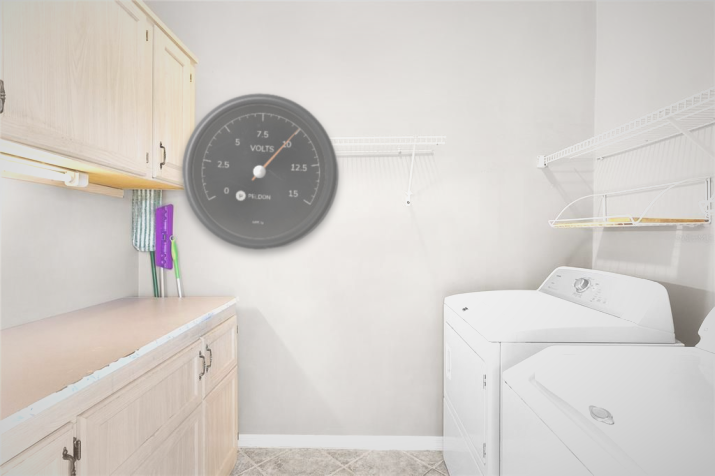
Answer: 10 (V)
